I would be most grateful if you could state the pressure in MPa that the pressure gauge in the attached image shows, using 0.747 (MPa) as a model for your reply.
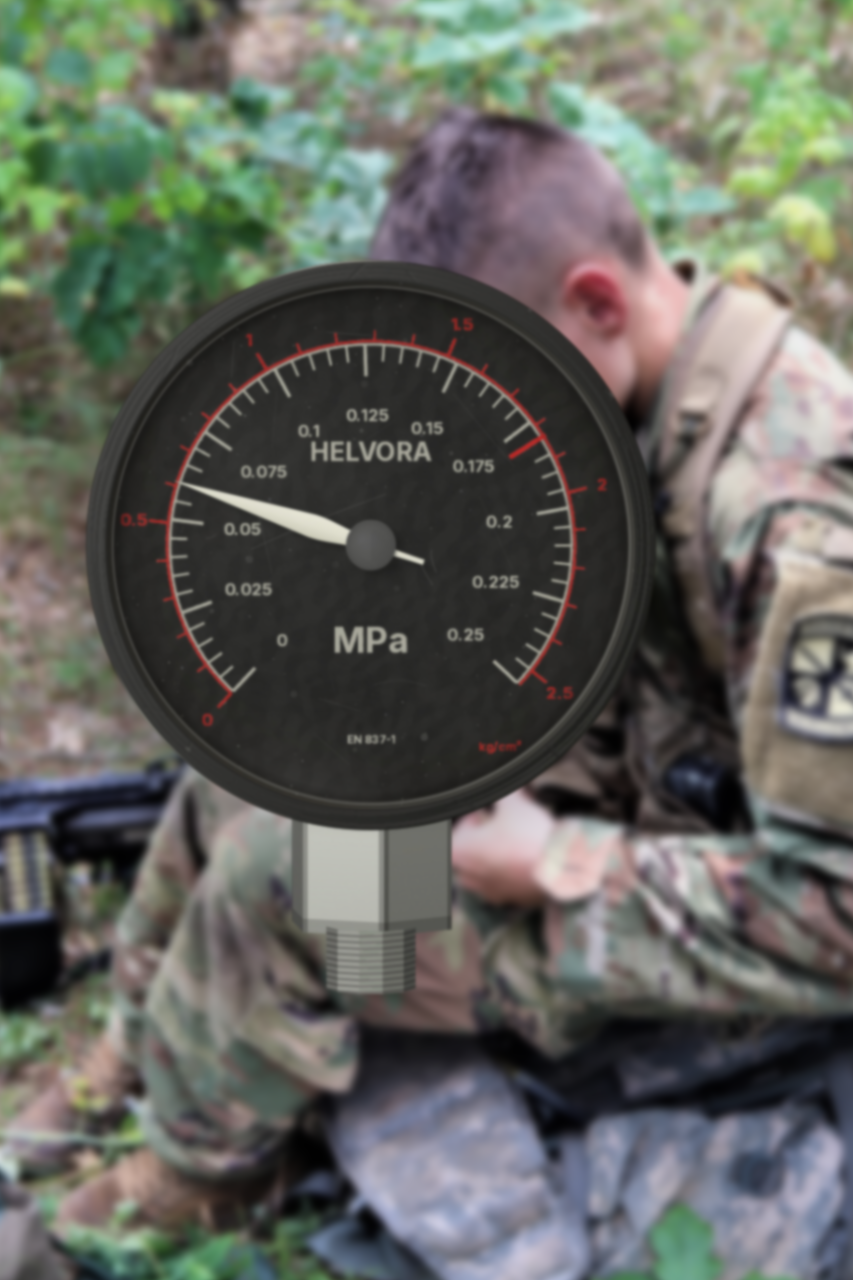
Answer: 0.06 (MPa)
